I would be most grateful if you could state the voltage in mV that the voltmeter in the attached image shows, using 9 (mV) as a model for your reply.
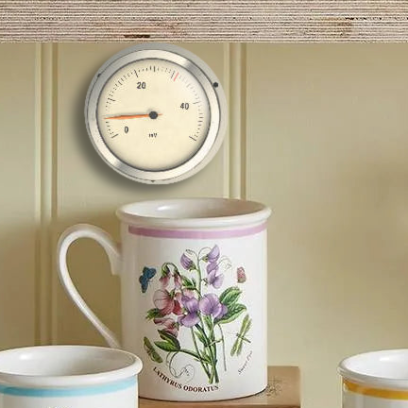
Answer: 5 (mV)
